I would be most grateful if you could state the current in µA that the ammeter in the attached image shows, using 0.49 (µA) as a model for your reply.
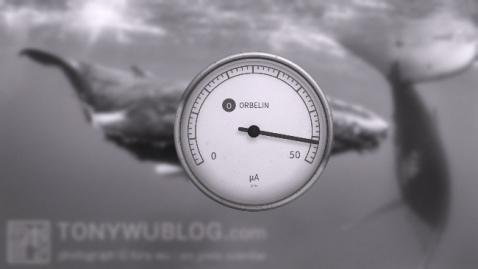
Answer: 46 (µA)
